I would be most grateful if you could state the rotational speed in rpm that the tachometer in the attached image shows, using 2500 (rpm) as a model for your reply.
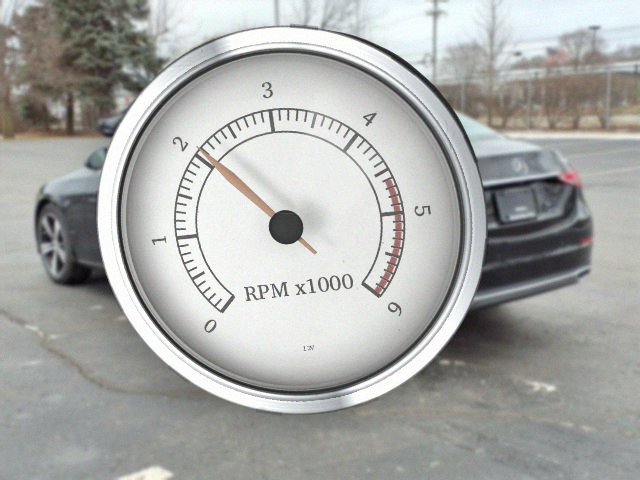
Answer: 2100 (rpm)
